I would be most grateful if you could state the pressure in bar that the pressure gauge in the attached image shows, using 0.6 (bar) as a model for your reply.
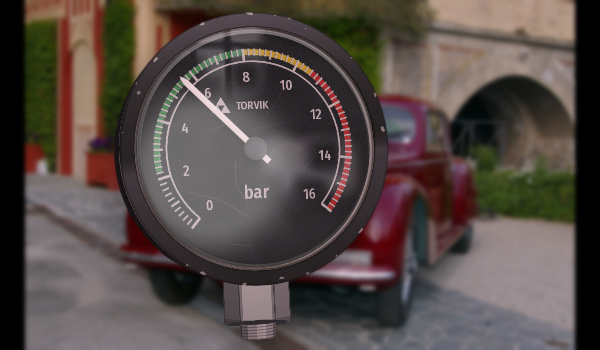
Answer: 5.6 (bar)
